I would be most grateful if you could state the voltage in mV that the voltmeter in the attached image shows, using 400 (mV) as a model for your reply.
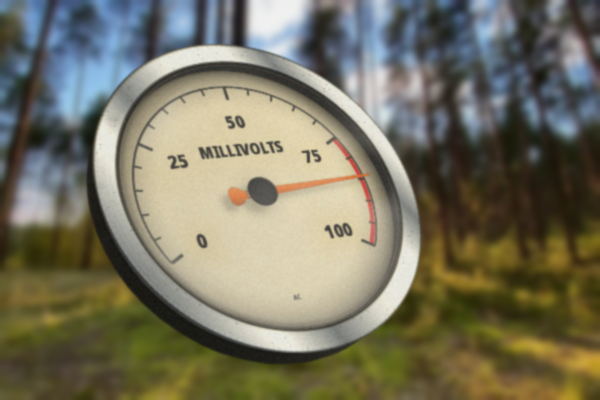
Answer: 85 (mV)
